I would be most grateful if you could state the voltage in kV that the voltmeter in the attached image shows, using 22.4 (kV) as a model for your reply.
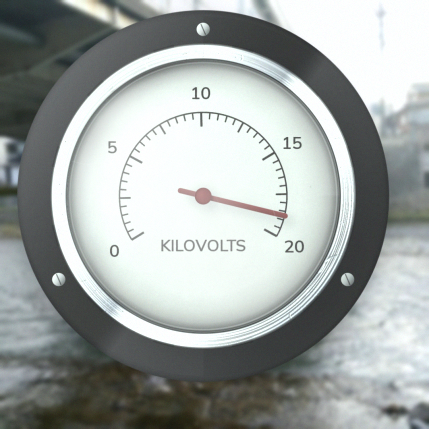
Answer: 18.75 (kV)
